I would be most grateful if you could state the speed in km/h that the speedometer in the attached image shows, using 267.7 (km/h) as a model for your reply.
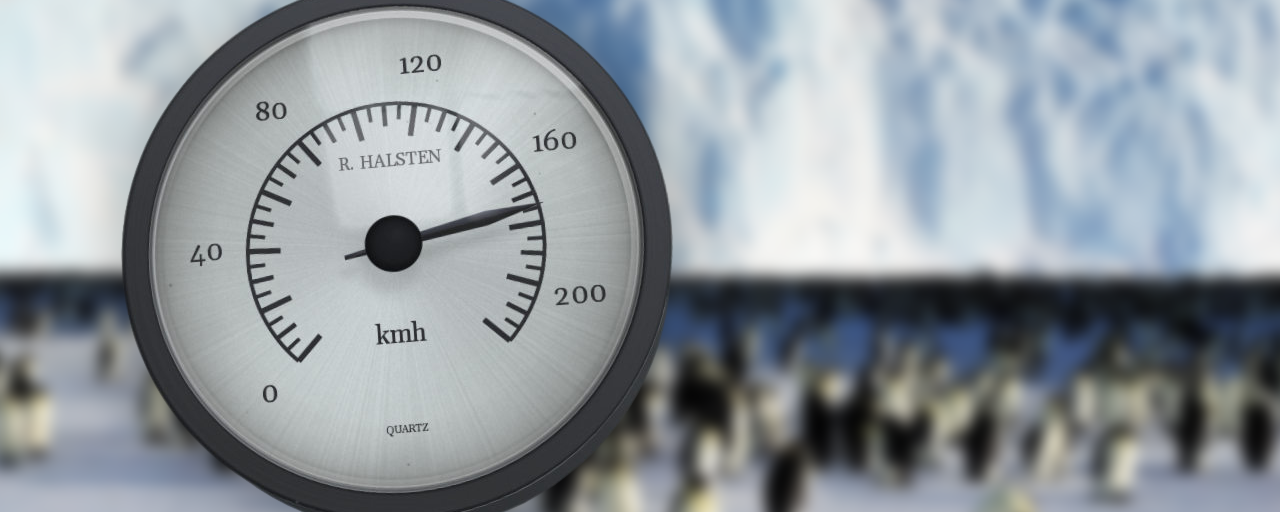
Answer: 175 (km/h)
